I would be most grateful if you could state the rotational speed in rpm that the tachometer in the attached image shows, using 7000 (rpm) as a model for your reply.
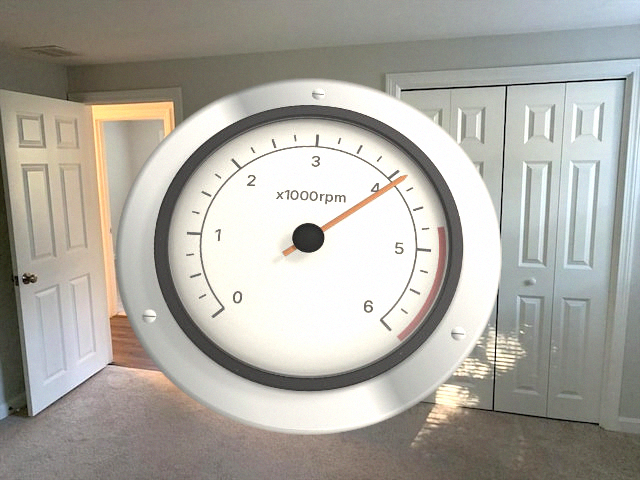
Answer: 4125 (rpm)
